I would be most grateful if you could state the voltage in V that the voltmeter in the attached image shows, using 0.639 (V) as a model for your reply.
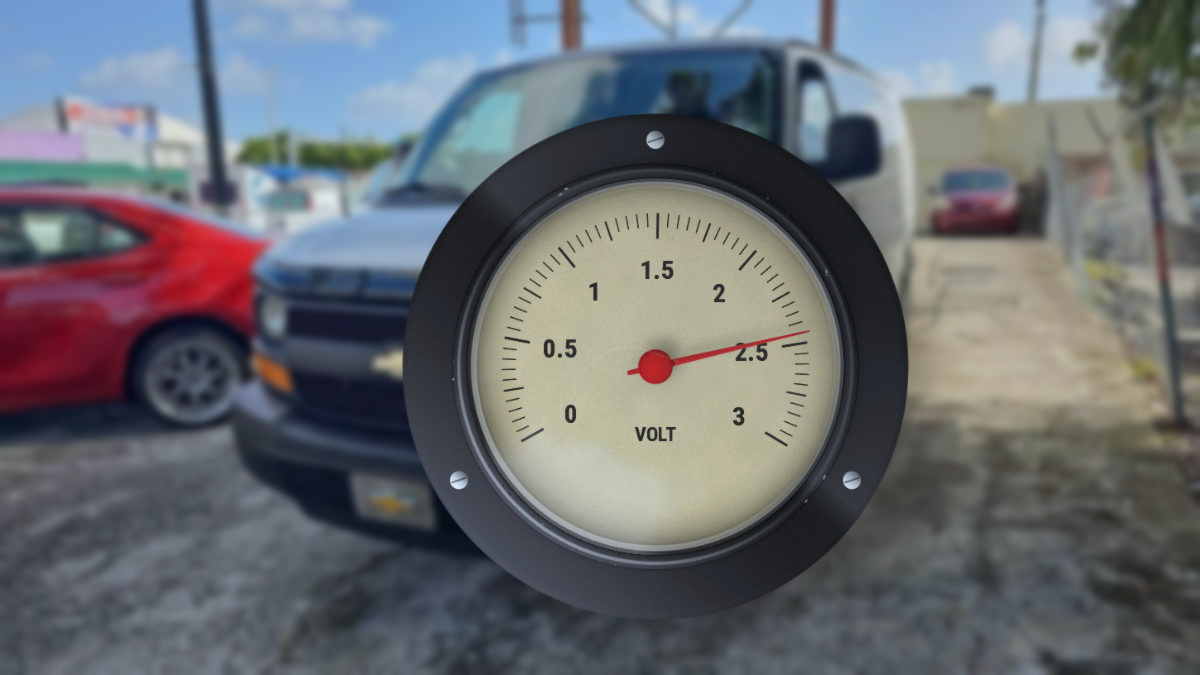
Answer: 2.45 (V)
